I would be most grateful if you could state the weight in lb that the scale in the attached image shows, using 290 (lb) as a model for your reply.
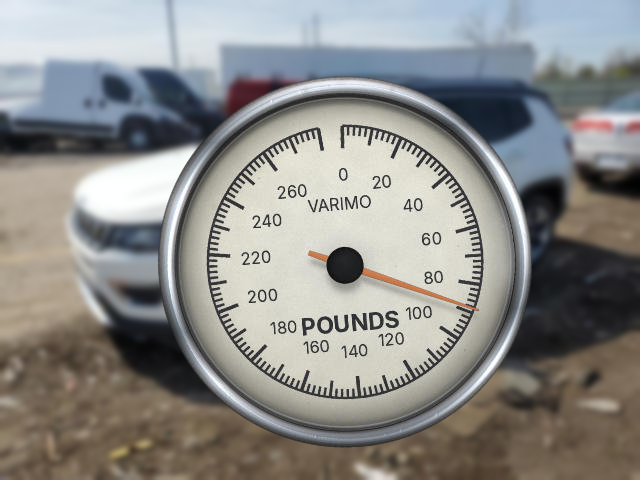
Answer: 88 (lb)
